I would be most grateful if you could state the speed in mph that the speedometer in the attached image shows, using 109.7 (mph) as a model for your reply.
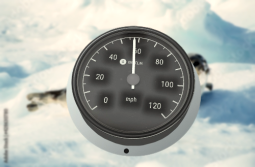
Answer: 57.5 (mph)
